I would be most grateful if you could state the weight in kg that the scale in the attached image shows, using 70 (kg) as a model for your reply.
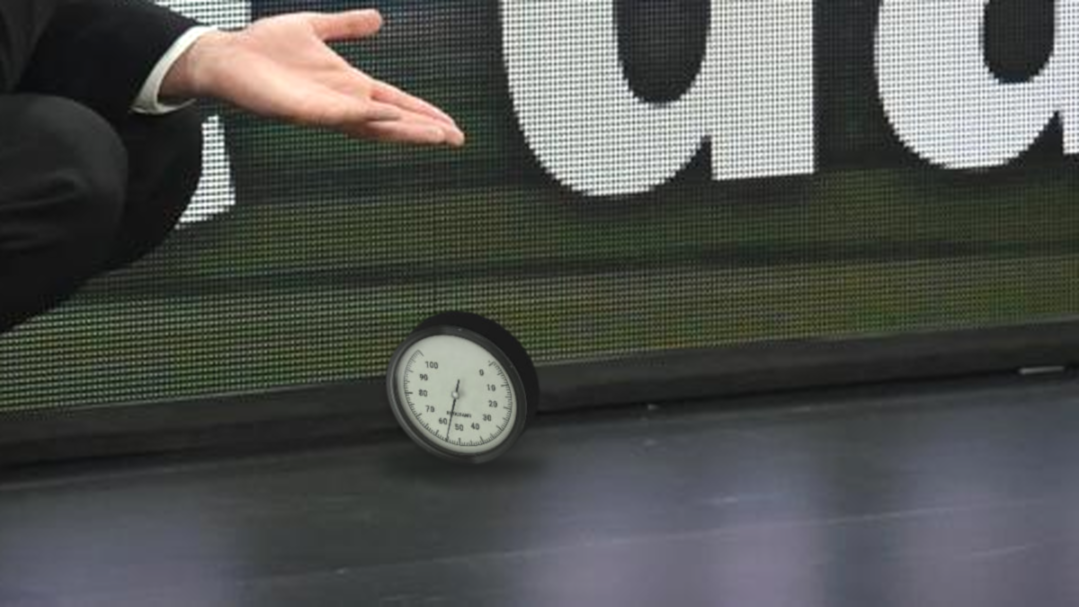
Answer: 55 (kg)
